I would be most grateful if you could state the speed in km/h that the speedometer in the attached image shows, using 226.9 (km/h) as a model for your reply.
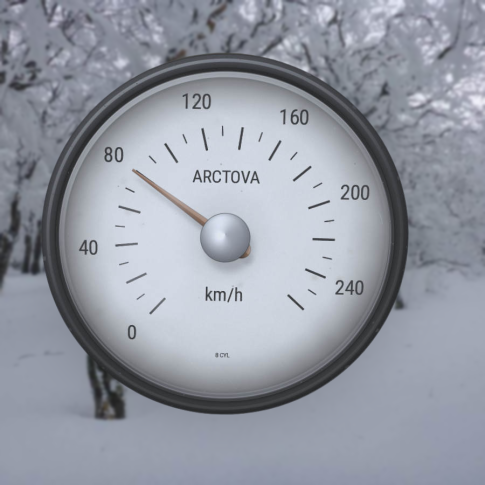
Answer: 80 (km/h)
